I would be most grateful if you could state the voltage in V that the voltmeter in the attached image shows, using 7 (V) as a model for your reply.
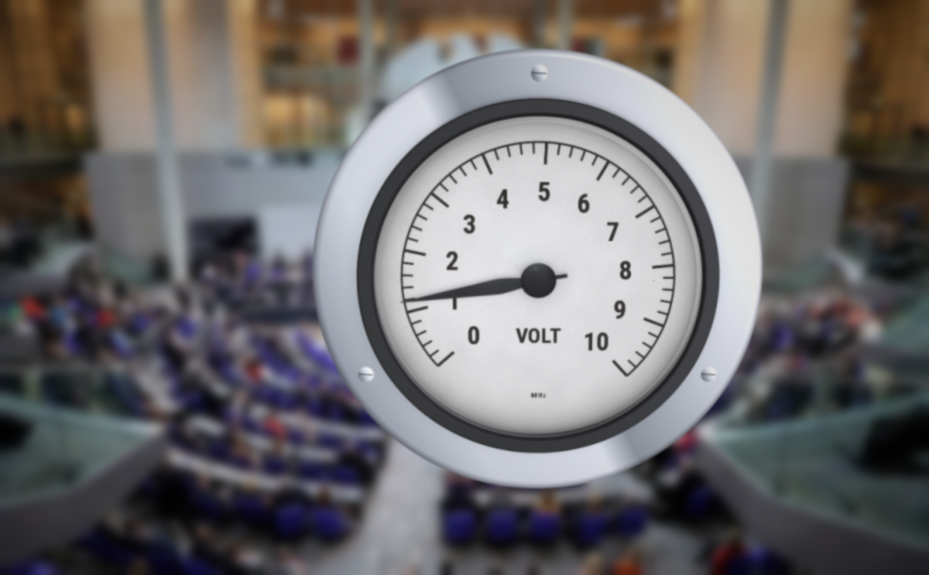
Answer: 1.2 (V)
